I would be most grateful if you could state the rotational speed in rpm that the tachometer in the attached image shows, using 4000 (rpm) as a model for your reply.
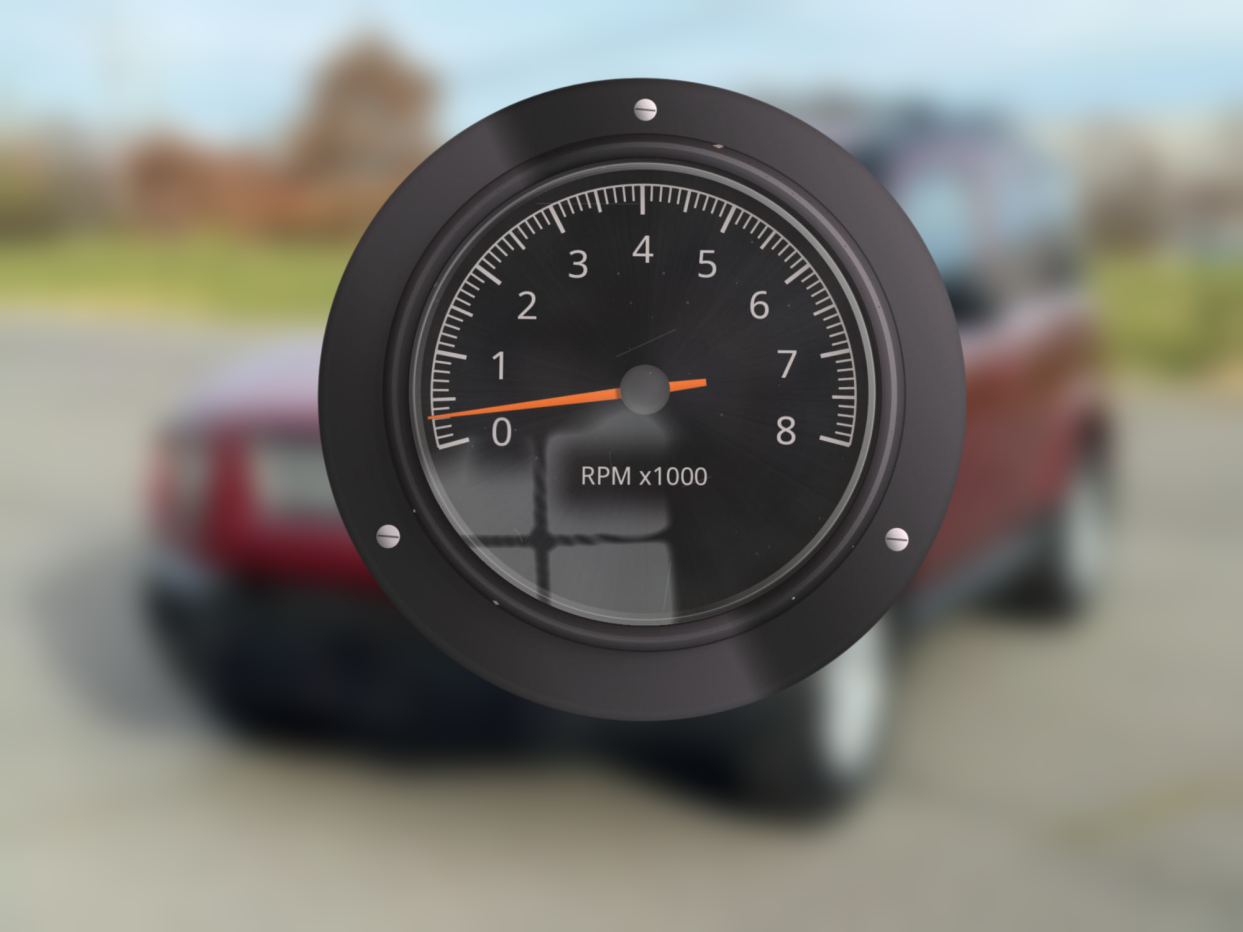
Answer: 300 (rpm)
